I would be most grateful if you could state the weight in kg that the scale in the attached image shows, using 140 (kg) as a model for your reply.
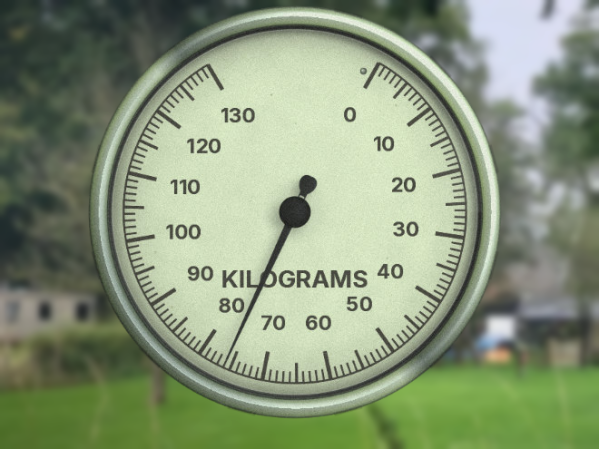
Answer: 76 (kg)
